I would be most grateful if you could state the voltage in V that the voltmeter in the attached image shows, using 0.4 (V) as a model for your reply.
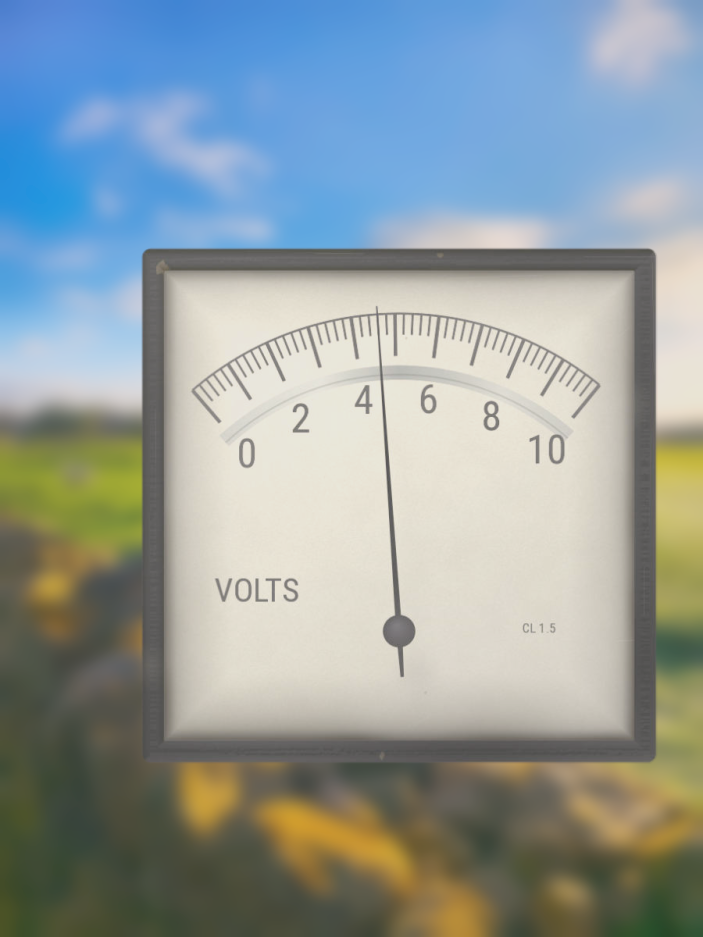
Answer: 4.6 (V)
